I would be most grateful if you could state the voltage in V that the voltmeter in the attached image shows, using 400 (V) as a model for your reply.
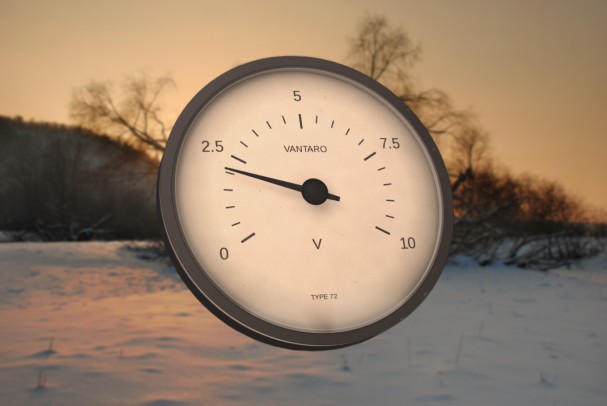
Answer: 2 (V)
